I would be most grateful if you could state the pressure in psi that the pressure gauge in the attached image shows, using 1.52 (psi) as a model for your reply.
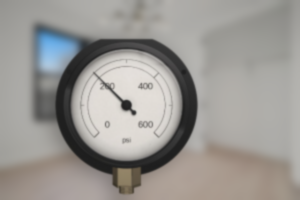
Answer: 200 (psi)
